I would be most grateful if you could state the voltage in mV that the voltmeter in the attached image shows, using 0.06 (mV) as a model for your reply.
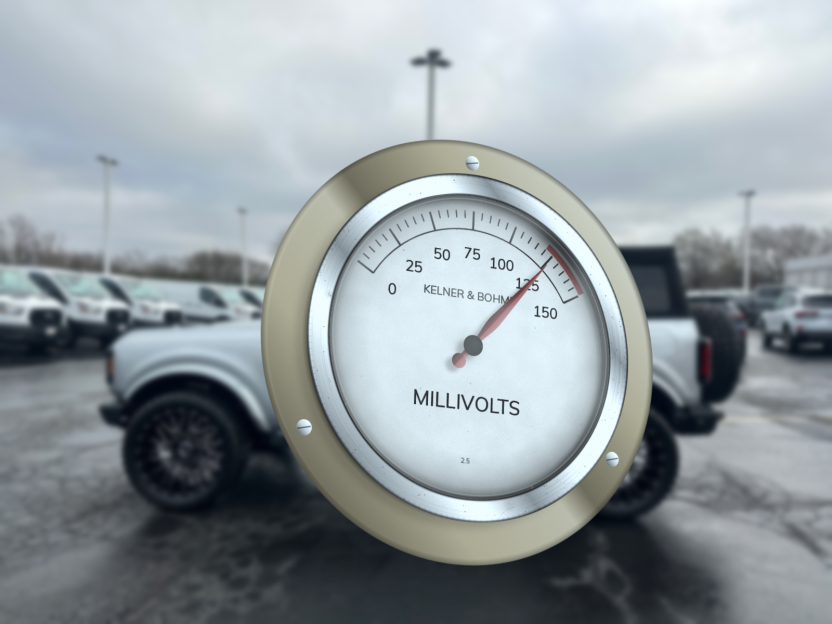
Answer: 125 (mV)
